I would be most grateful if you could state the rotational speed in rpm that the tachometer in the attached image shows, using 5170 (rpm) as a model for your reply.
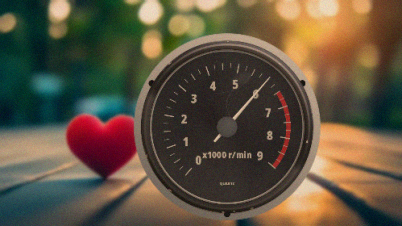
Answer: 6000 (rpm)
